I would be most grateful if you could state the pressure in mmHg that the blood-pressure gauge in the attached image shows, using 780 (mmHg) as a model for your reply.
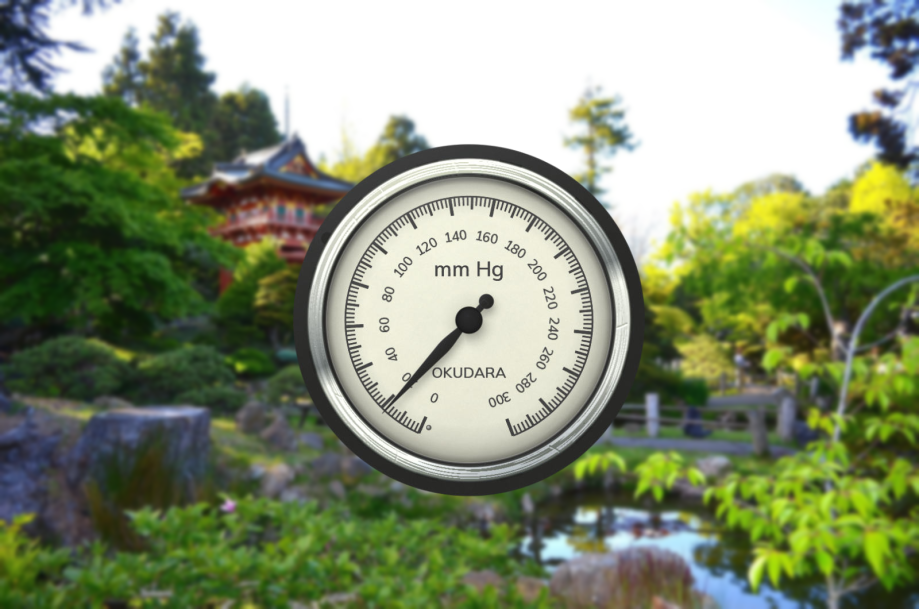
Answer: 18 (mmHg)
